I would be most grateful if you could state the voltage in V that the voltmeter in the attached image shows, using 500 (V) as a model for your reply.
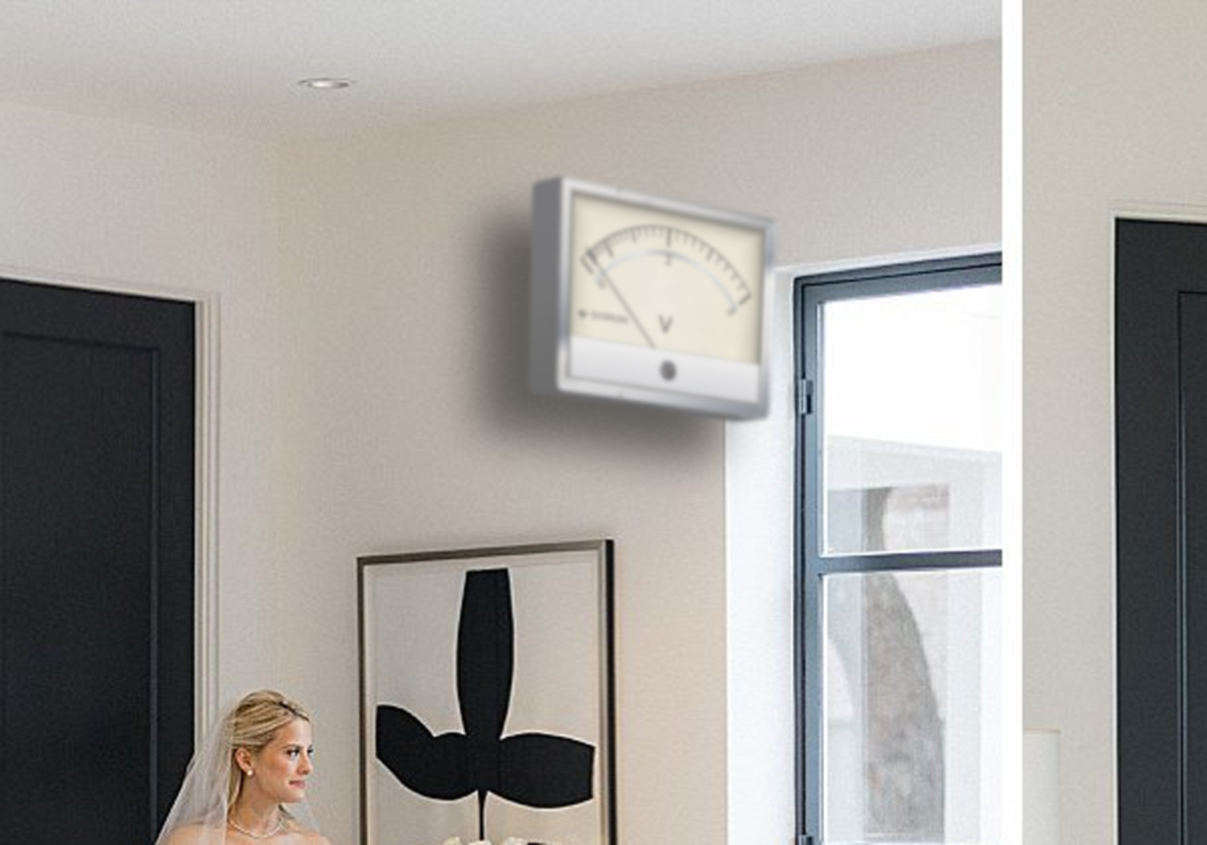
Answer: 0.5 (V)
